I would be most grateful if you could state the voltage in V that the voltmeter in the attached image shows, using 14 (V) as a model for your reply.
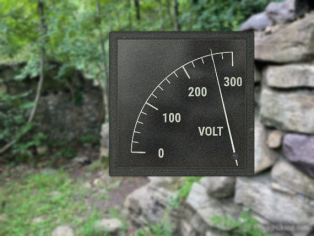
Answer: 260 (V)
